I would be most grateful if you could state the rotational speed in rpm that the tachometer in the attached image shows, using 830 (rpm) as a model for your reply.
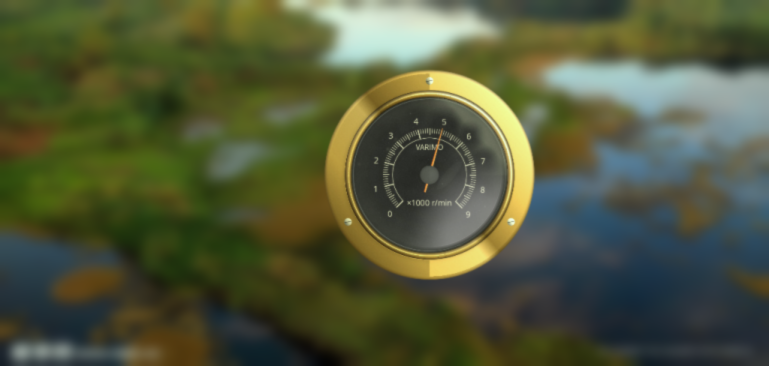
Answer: 5000 (rpm)
